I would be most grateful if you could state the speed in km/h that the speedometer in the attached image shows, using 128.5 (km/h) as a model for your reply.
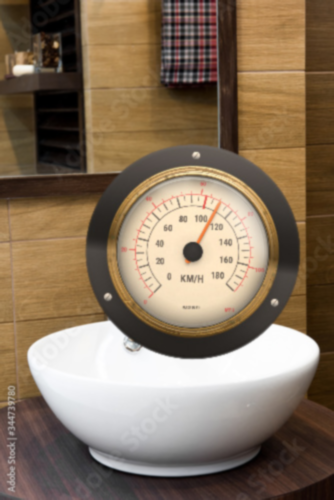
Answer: 110 (km/h)
